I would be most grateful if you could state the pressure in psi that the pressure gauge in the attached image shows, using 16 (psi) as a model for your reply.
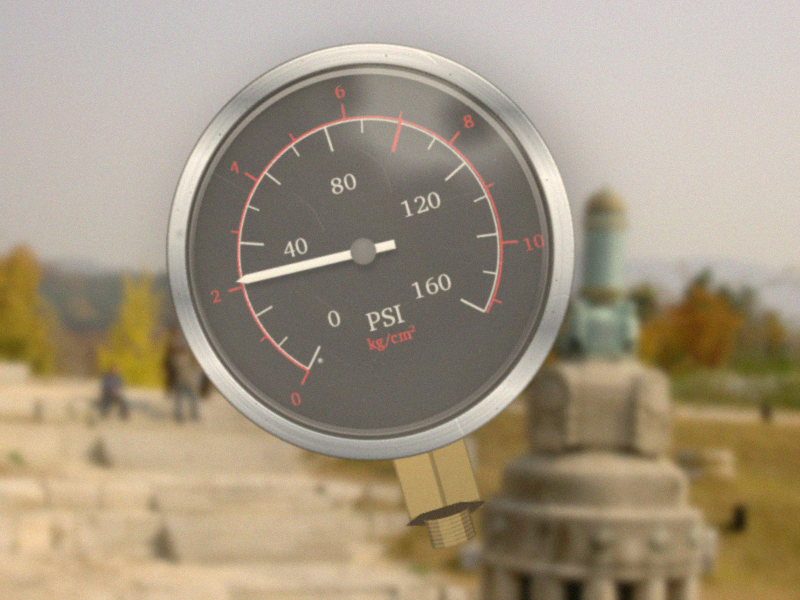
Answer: 30 (psi)
